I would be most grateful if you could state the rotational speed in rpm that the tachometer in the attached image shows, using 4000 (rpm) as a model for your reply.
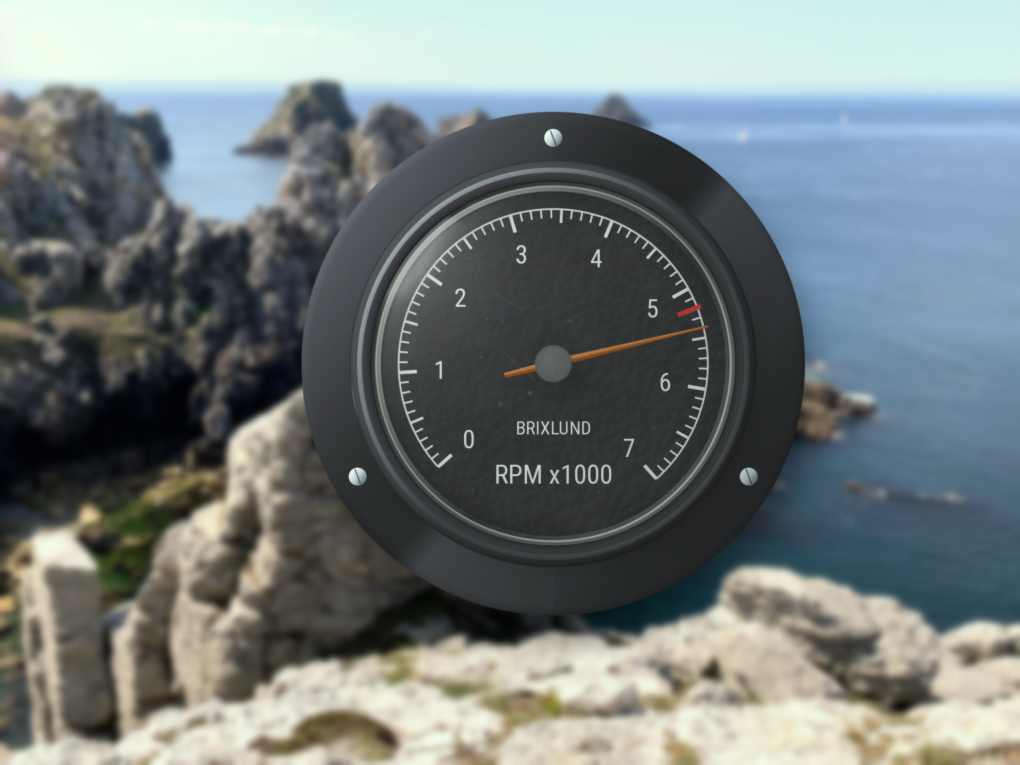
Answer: 5400 (rpm)
